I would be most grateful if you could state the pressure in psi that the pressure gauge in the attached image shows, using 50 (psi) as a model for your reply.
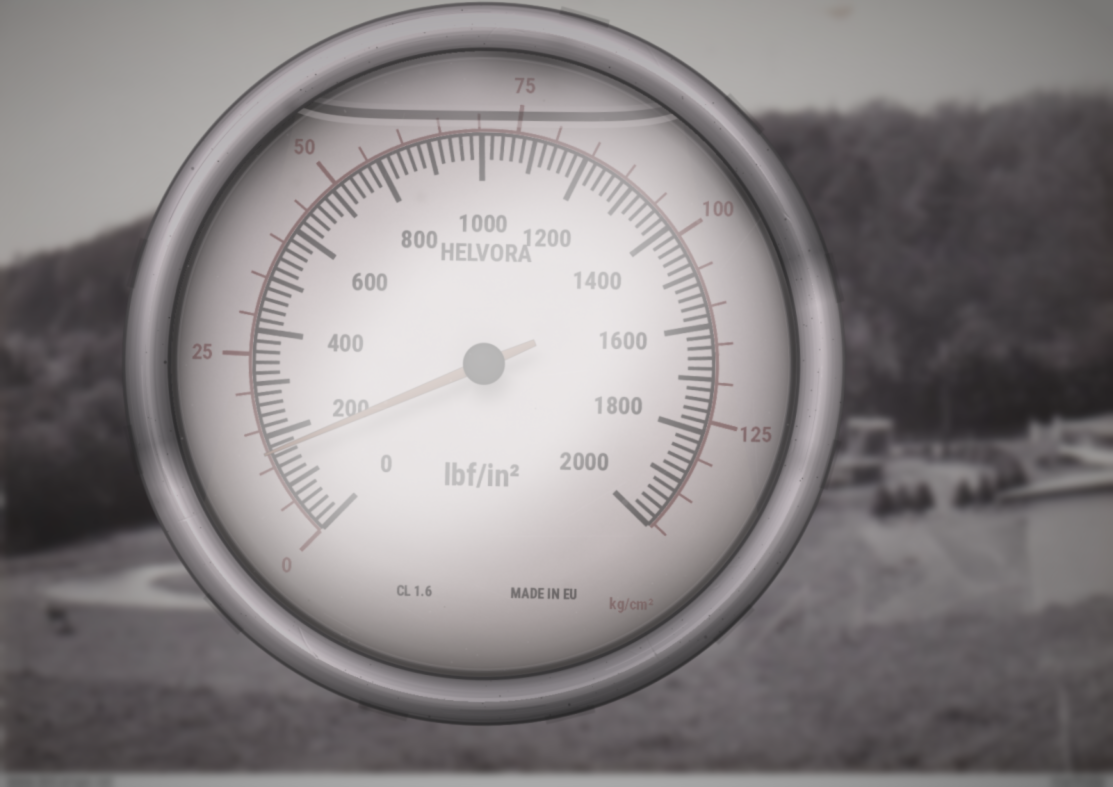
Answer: 170 (psi)
